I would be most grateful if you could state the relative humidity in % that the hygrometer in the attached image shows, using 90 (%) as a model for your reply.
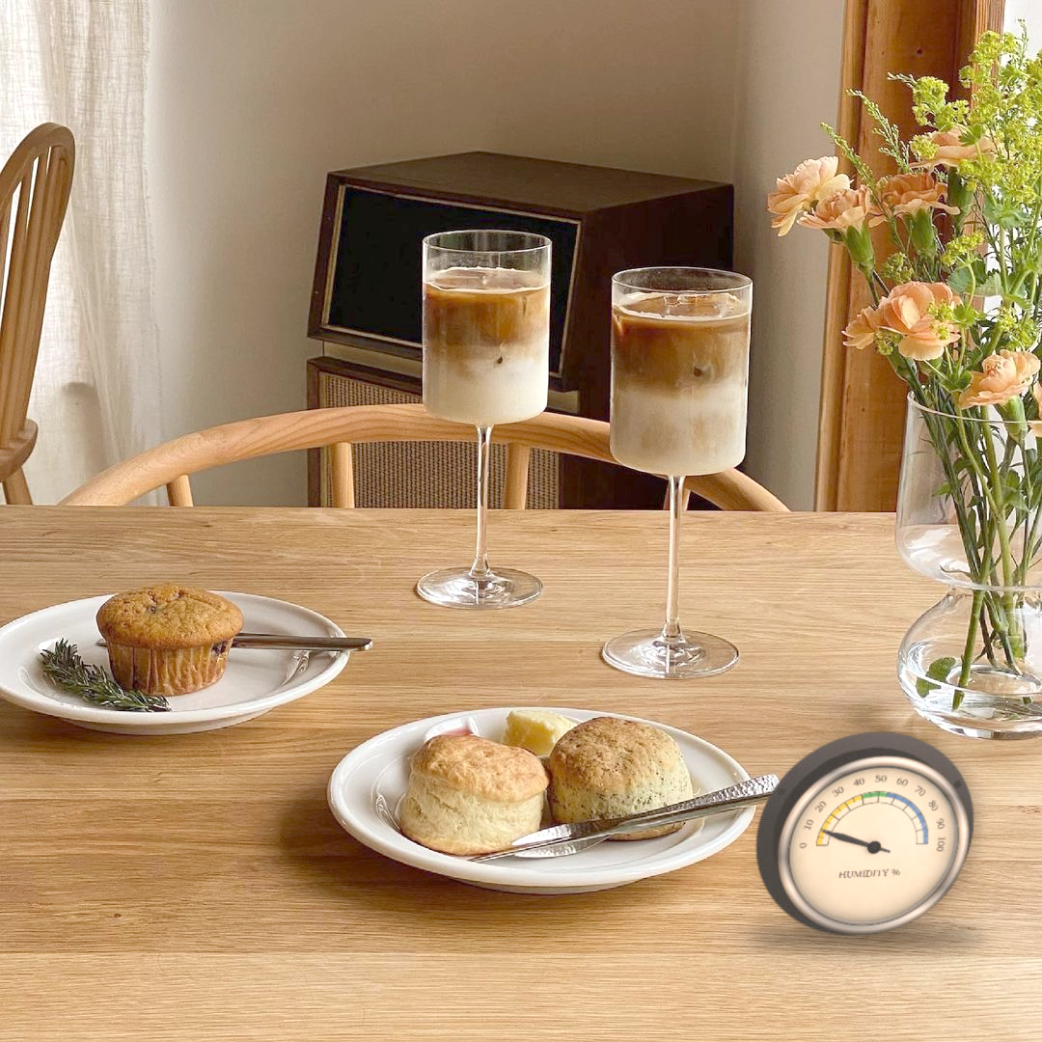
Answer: 10 (%)
